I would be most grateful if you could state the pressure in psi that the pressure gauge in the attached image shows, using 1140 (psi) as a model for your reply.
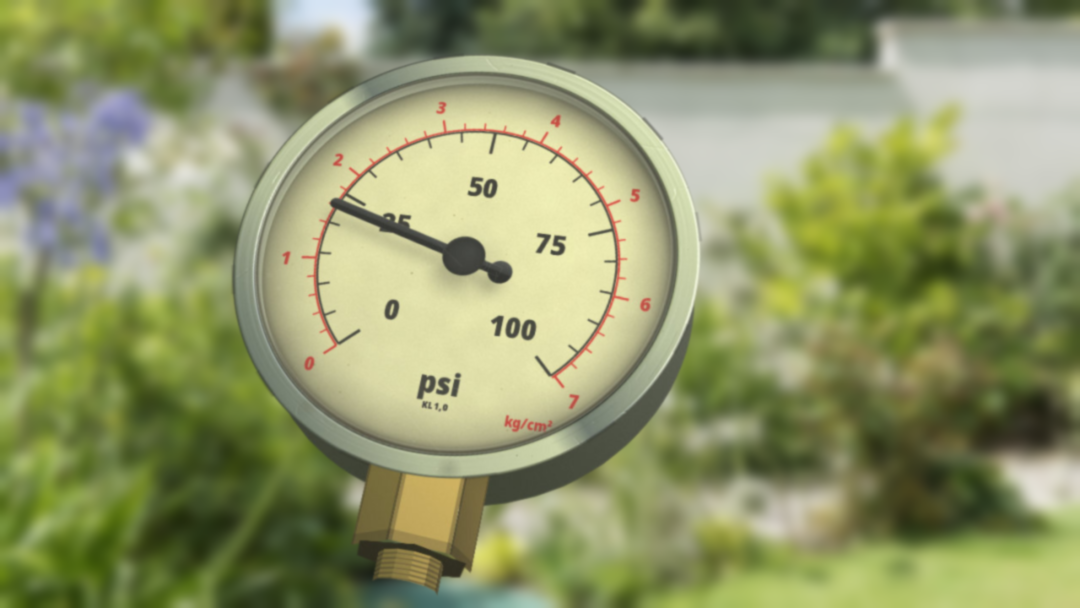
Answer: 22.5 (psi)
